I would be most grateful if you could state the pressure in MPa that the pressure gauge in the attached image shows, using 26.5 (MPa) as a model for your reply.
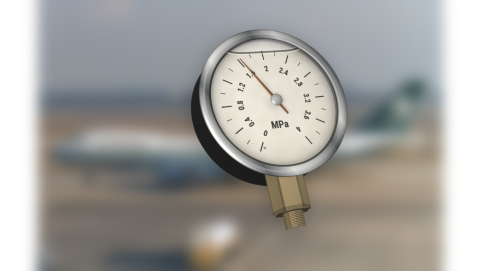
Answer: 1.6 (MPa)
